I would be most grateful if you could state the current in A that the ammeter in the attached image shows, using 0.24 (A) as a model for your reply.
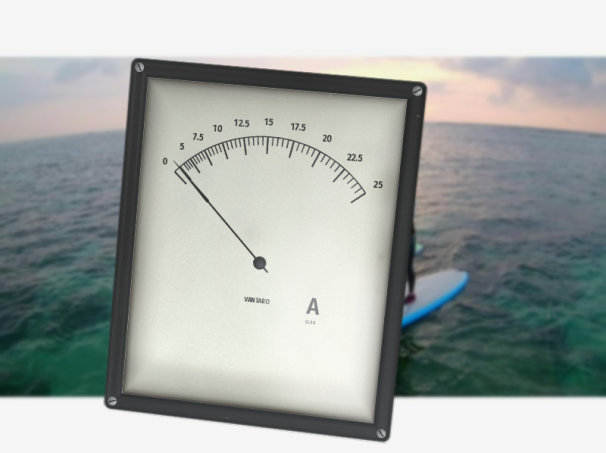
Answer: 2.5 (A)
